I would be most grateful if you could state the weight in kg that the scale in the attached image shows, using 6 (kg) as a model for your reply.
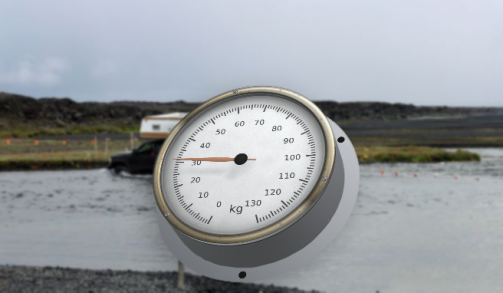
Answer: 30 (kg)
